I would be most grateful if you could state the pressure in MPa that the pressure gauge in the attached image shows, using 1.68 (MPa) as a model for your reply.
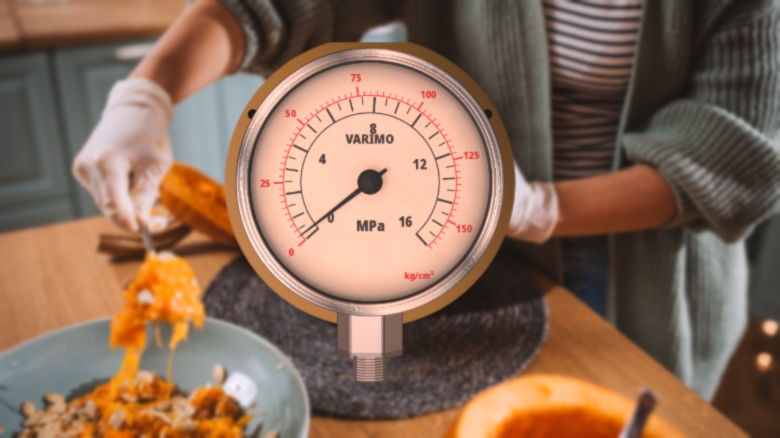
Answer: 0.25 (MPa)
